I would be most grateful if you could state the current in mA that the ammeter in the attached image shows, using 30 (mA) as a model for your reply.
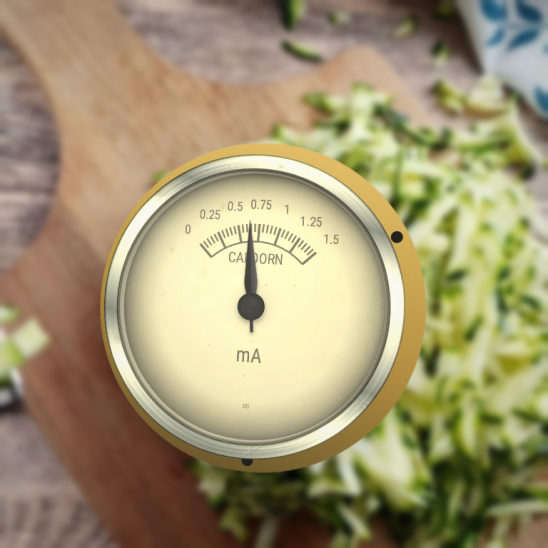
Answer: 0.65 (mA)
